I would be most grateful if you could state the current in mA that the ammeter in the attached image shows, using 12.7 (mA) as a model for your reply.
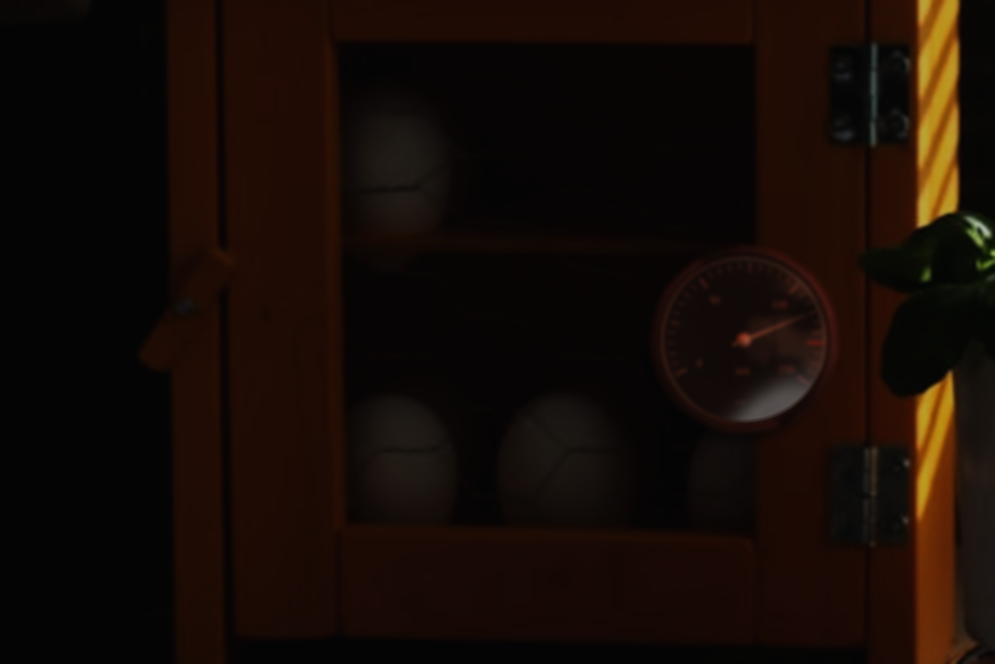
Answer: 115 (mA)
